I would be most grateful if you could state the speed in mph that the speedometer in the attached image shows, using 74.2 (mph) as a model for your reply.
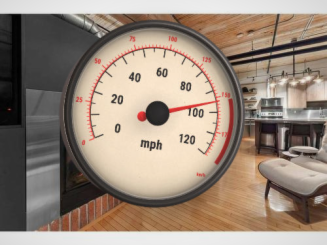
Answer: 95 (mph)
